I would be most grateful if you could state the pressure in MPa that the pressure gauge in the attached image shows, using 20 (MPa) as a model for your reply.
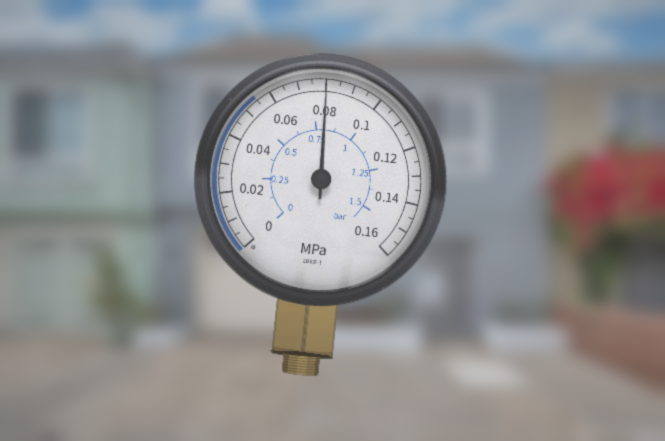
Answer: 0.08 (MPa)
